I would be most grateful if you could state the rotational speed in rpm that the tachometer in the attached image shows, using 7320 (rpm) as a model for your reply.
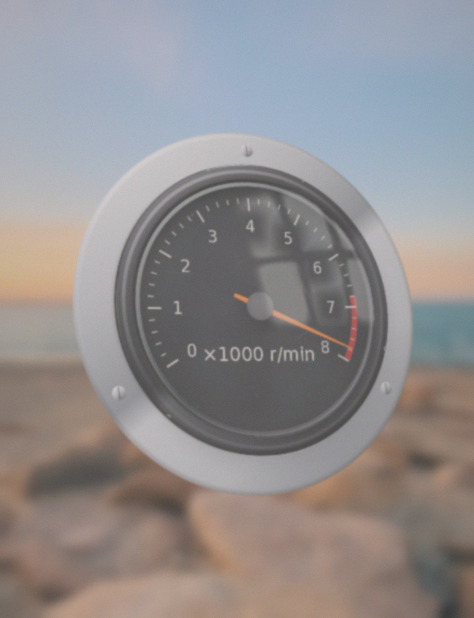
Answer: 7800 (rpm)
